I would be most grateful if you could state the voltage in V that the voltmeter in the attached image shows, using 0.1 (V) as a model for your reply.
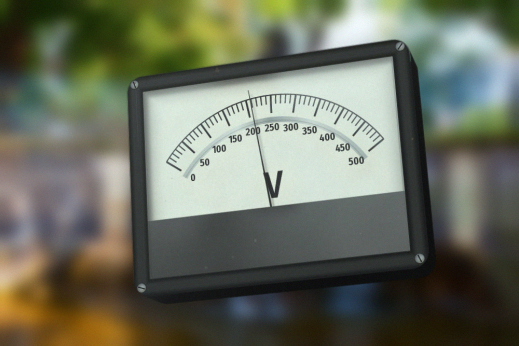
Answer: 210 (V)
